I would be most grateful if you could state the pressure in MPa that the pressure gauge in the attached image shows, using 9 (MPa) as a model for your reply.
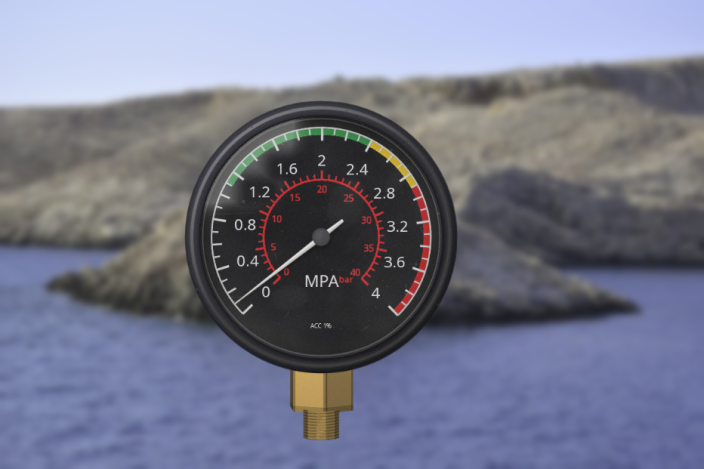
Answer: 0.1 (MPa)
